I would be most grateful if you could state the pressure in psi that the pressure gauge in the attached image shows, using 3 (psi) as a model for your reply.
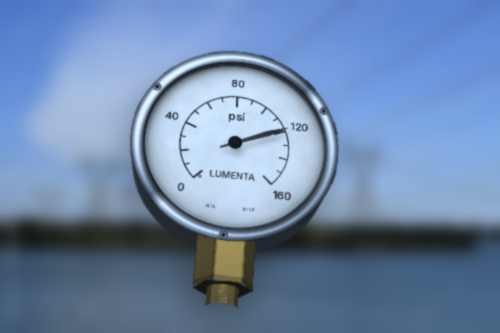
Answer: 120 (psi)
